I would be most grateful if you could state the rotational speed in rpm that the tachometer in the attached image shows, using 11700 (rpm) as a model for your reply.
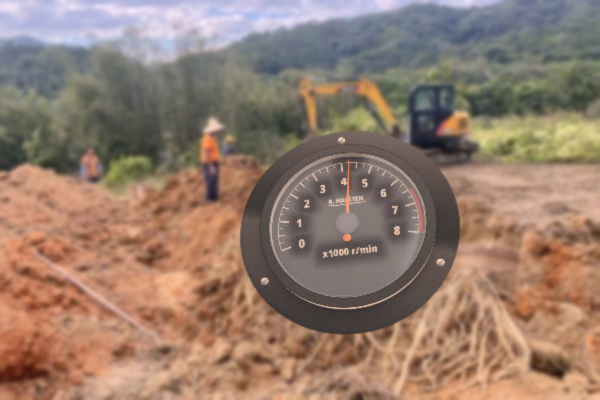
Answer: 4250 (rpm)
